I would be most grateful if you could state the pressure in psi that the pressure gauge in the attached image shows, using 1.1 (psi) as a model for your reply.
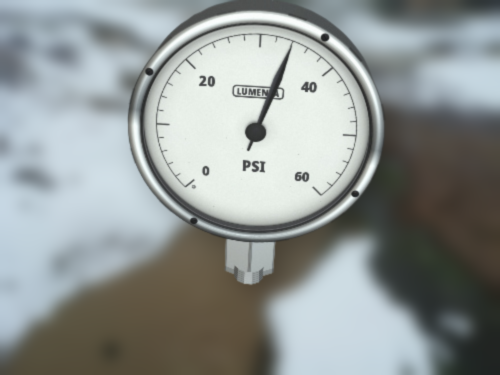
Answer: 34 (psi)
